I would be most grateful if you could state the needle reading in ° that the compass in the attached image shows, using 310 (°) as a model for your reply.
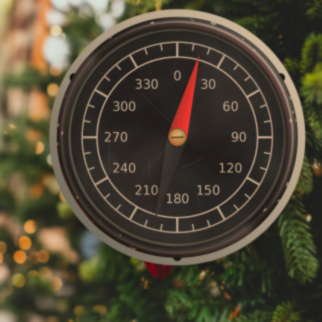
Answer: 15 (°)
